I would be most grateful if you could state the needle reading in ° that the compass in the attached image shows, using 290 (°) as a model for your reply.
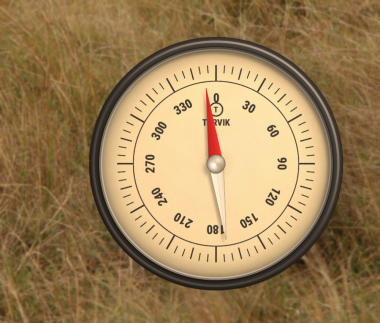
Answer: 352.5 (°)
